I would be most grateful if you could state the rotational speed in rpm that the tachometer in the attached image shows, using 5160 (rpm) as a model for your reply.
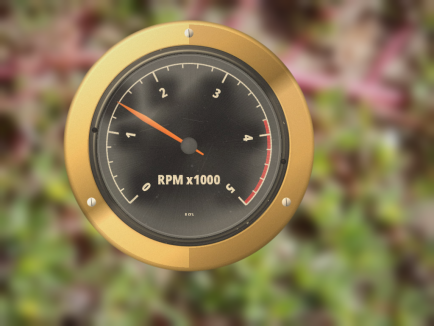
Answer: 1400 (rpm)
